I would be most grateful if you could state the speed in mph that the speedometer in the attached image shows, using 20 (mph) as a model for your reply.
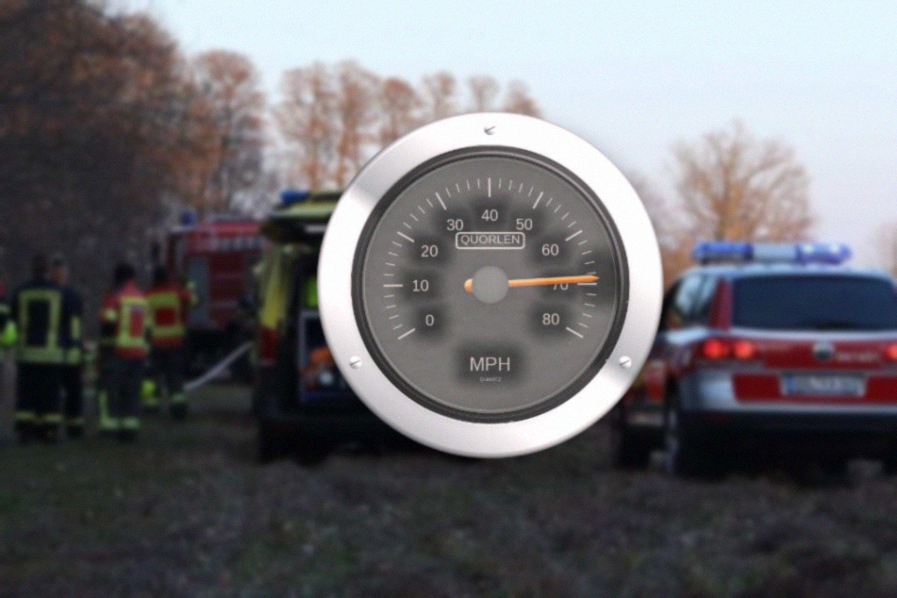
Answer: 69 (mph)
